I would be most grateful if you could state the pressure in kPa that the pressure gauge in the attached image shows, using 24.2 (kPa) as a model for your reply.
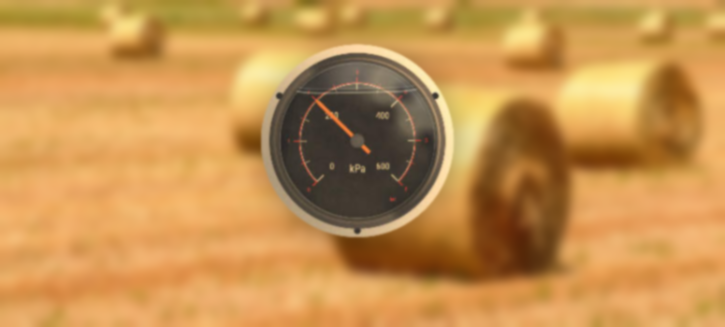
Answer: 200 (kPa)
